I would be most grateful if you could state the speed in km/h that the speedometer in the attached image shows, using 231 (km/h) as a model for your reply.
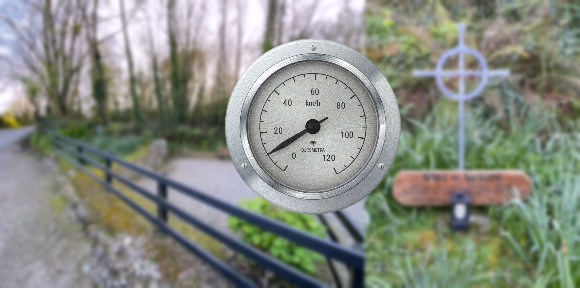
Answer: 10 (km/h)
